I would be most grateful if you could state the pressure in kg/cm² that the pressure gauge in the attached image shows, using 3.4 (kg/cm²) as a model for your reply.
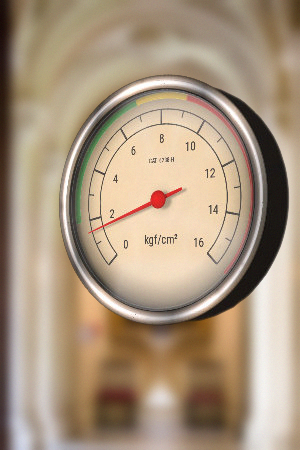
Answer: 1.5 (kg/cm²)
